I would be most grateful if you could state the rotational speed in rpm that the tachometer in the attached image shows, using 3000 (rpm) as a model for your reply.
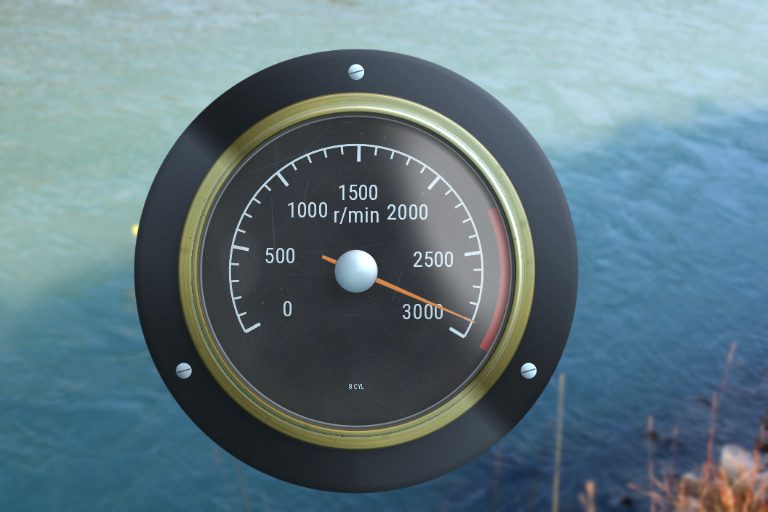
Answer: 2900 (rpm)
